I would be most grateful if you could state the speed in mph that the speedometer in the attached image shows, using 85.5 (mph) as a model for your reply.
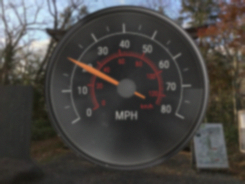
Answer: 20 (mph)
